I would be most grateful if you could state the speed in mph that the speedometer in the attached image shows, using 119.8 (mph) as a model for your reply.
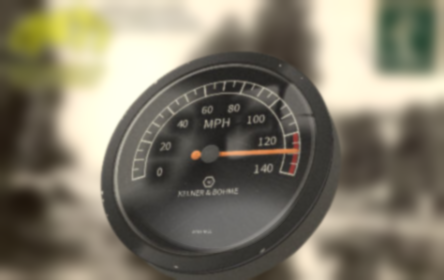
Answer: 130 (mph)
